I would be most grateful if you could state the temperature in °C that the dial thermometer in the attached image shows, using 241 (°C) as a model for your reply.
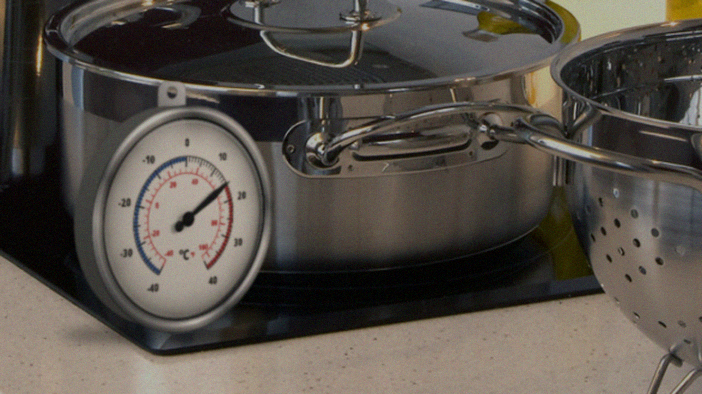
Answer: 15 (°C)
